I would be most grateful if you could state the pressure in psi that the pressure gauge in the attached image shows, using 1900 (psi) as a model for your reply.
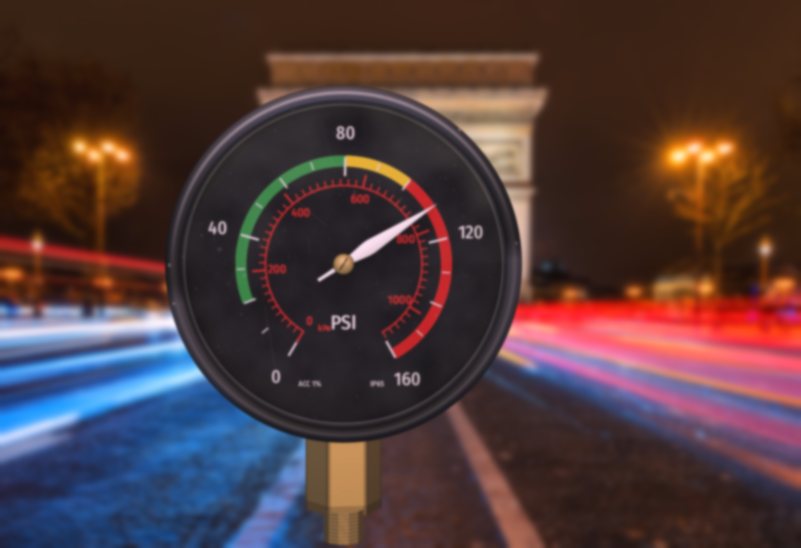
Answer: 110 (psi)
